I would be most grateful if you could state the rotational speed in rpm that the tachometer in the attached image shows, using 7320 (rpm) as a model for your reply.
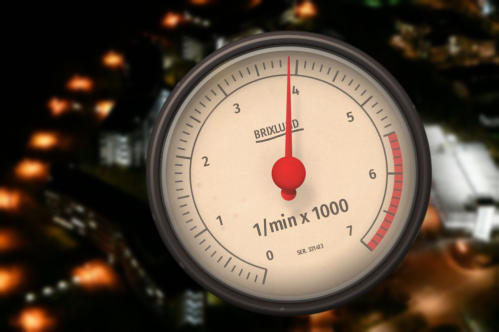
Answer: 3900 (rpm)
